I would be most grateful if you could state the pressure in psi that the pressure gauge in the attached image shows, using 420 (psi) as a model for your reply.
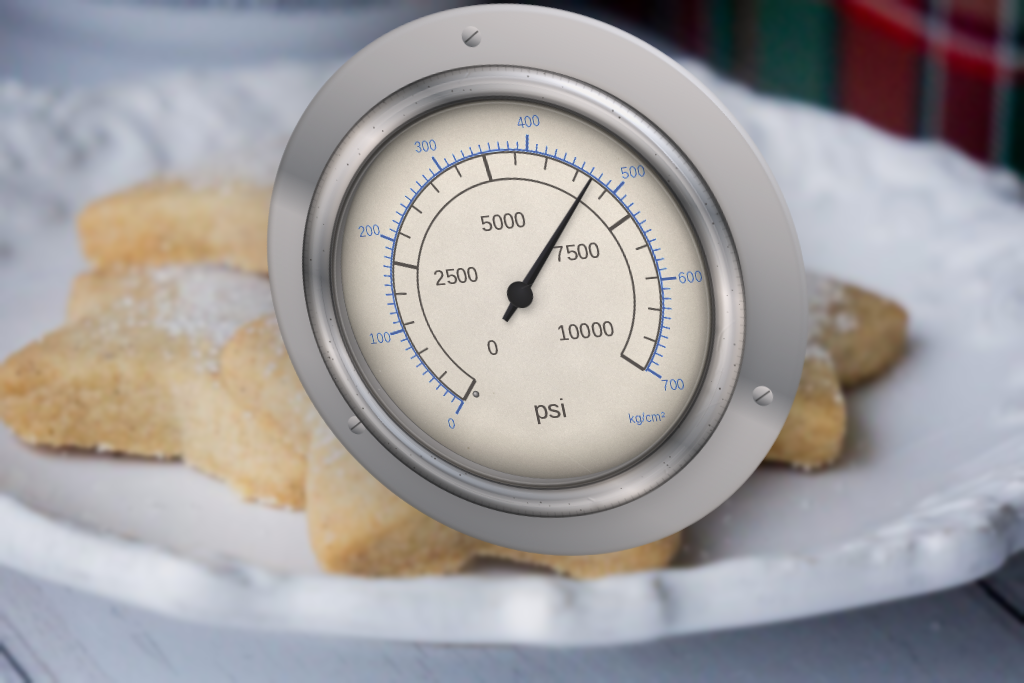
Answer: 6750 (psi)
